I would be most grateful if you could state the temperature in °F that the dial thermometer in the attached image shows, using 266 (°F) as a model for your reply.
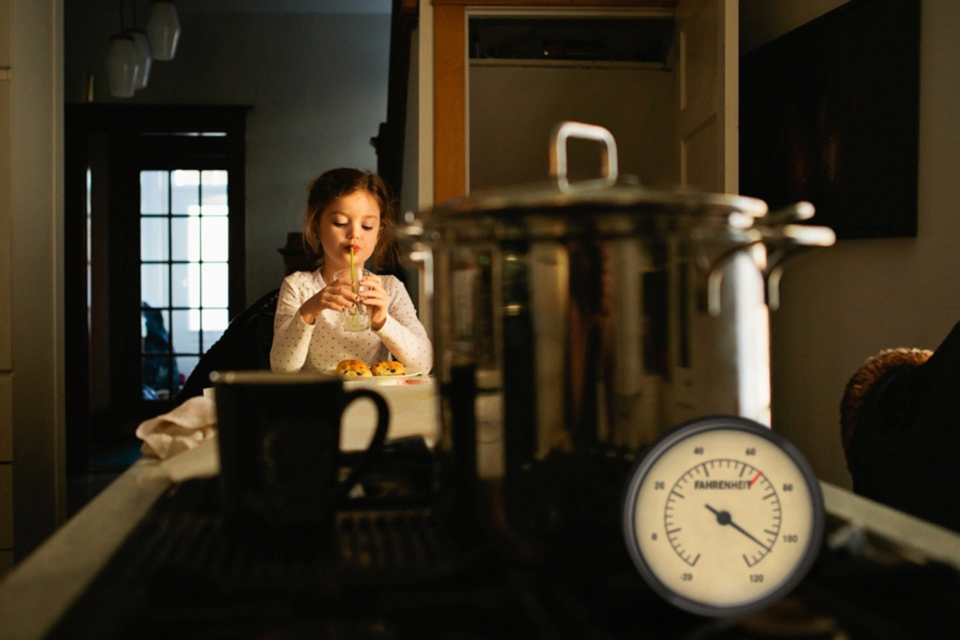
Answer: 108 (°F)
